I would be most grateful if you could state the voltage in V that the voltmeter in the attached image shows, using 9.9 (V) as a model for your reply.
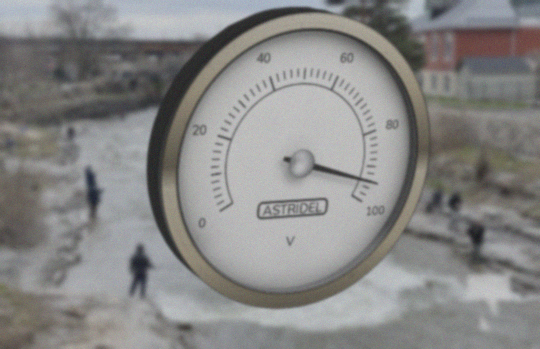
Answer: 94 (V)
